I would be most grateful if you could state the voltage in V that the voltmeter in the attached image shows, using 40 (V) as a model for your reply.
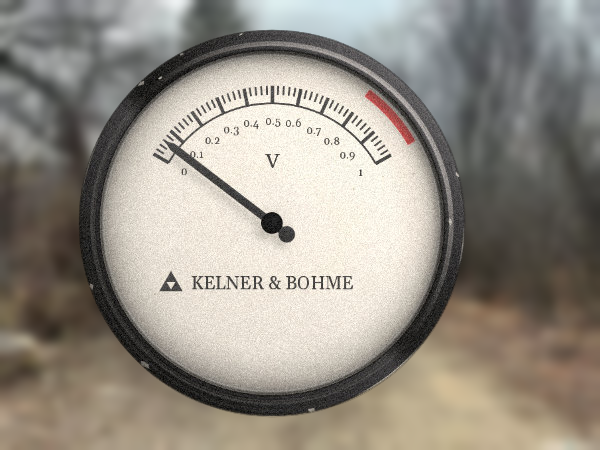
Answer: 0.06 (V)
